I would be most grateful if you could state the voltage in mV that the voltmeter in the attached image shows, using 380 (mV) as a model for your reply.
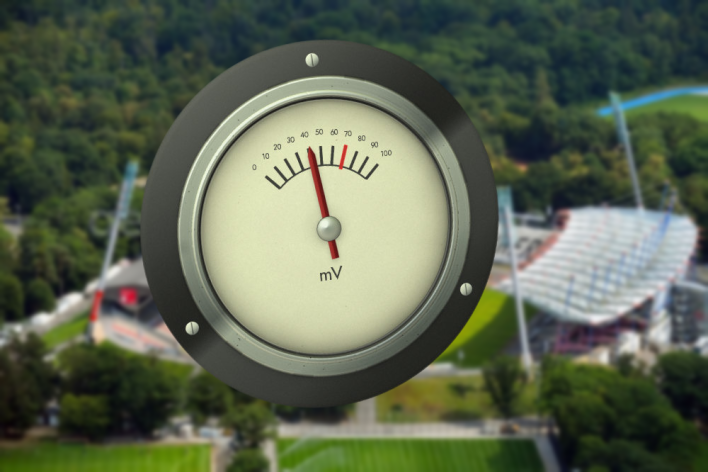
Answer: 40 (mV)
